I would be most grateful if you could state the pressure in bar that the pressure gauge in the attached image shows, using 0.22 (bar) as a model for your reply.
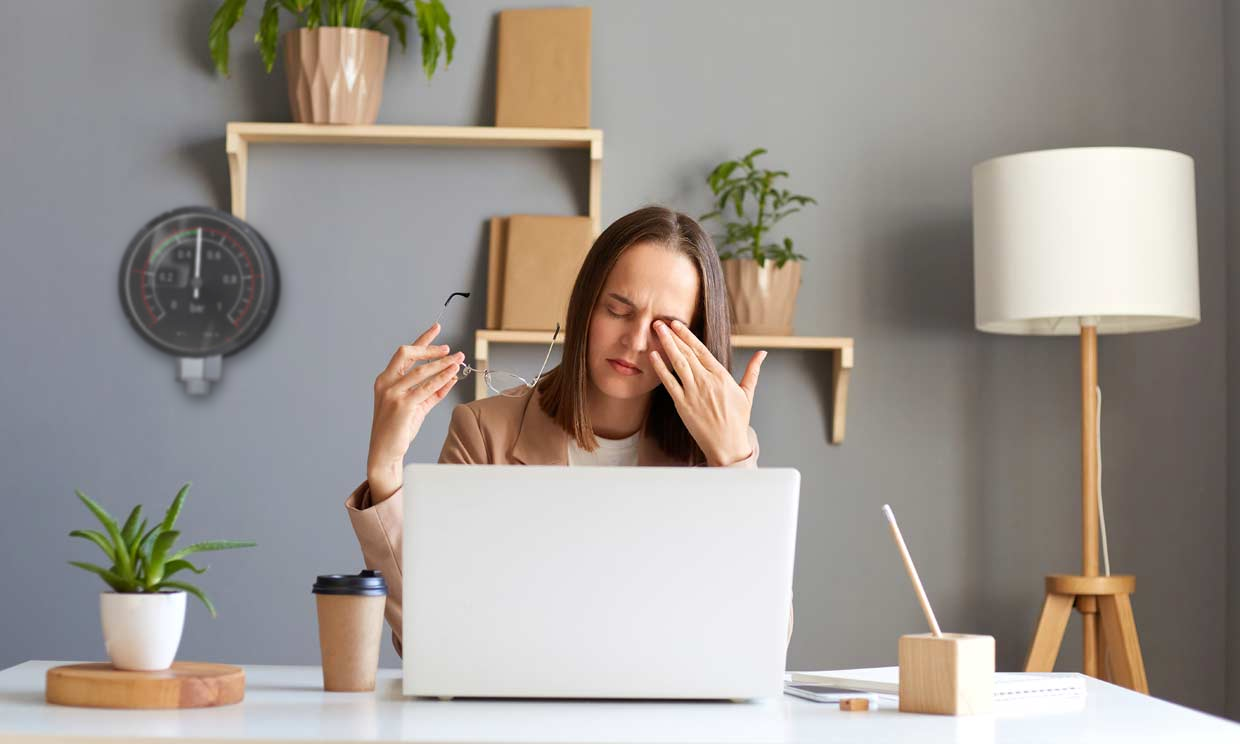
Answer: 0.5 (bar)
